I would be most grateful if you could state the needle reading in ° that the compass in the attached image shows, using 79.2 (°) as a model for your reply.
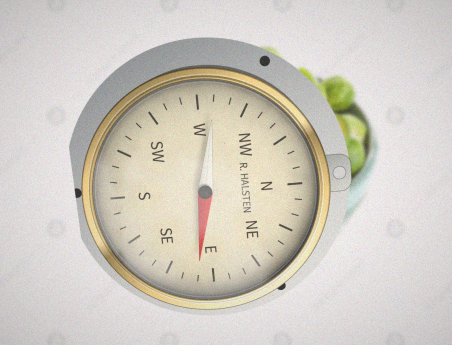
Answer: 100 (°)
